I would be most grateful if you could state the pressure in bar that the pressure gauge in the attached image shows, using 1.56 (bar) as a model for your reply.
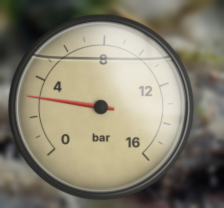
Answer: 3 (bar)
